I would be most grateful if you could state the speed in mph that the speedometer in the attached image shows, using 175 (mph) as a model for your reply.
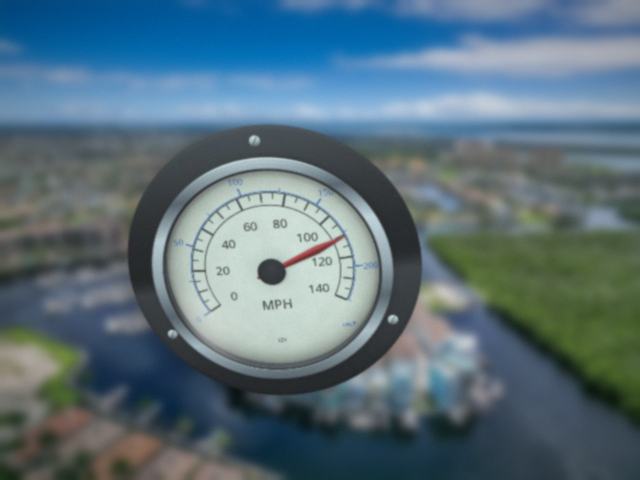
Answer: 110 (mph)
